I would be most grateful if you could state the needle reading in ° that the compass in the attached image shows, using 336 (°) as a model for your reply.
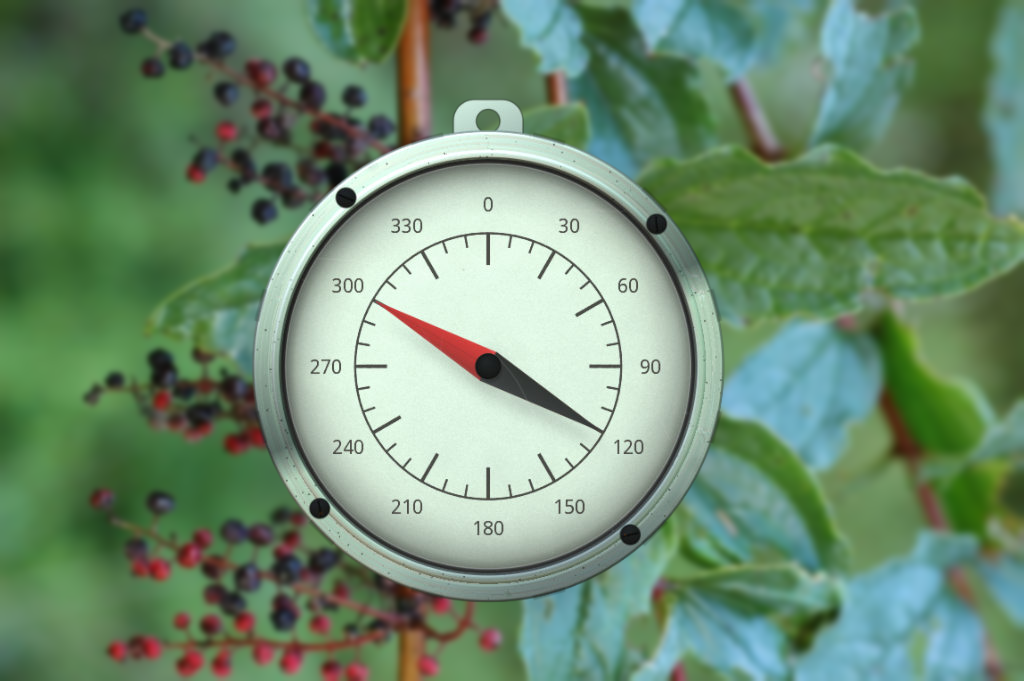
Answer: 300 (°)
